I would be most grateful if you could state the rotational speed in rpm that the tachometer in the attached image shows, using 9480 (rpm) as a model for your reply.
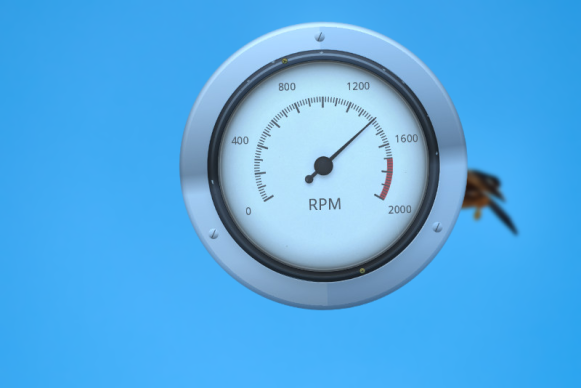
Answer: 1400 (rpm)
